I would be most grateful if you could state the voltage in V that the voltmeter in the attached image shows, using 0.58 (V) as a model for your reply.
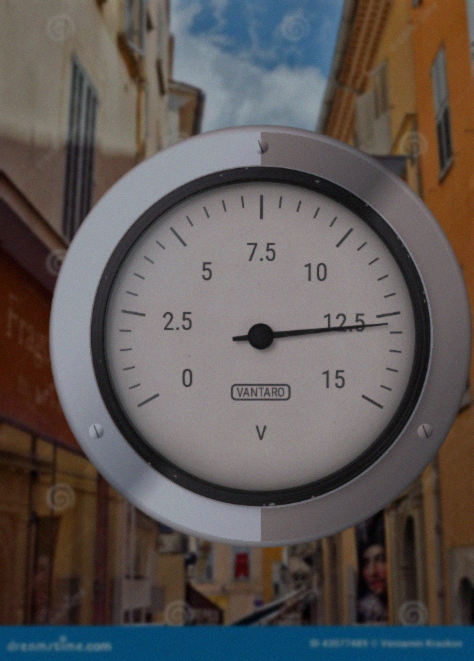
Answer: 12.75 (V)
